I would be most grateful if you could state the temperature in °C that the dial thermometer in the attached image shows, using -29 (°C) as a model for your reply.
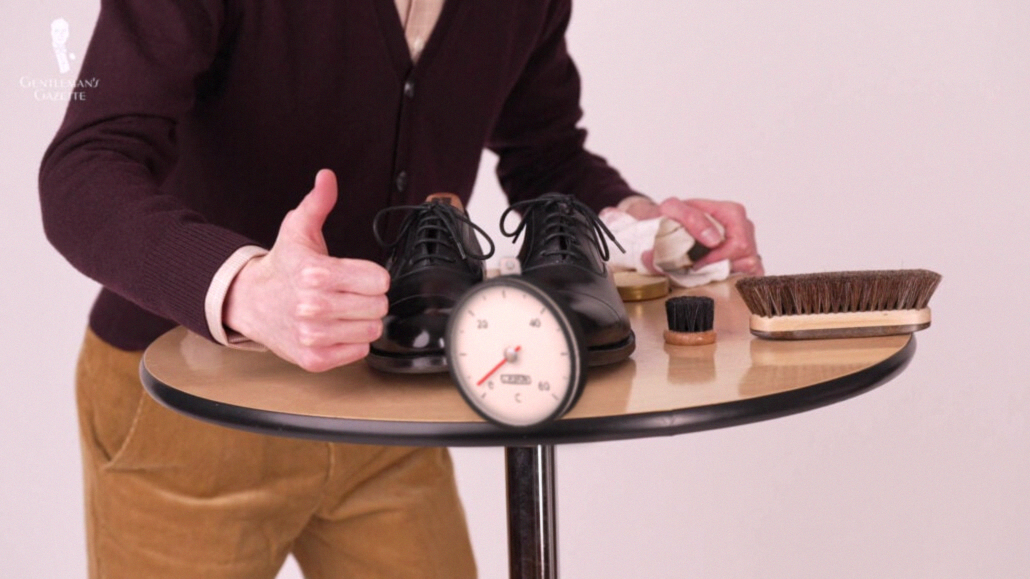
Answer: 2.5 (°C)
